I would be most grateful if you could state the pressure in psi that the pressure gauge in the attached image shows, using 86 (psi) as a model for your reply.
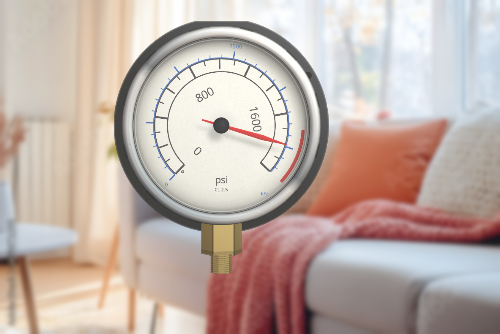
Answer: 1800 (psi)
